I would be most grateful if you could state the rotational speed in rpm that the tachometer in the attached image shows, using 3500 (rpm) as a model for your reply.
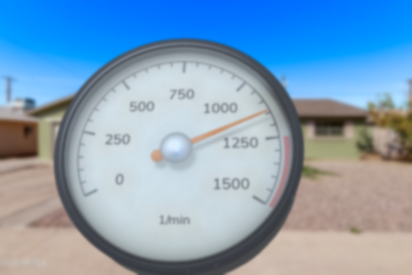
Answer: 1150 (rpm)
